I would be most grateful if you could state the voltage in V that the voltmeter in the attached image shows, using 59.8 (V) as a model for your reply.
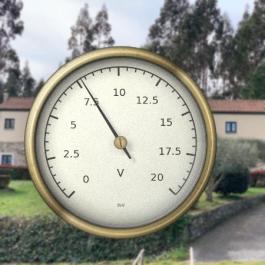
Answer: 7.75 (V)
